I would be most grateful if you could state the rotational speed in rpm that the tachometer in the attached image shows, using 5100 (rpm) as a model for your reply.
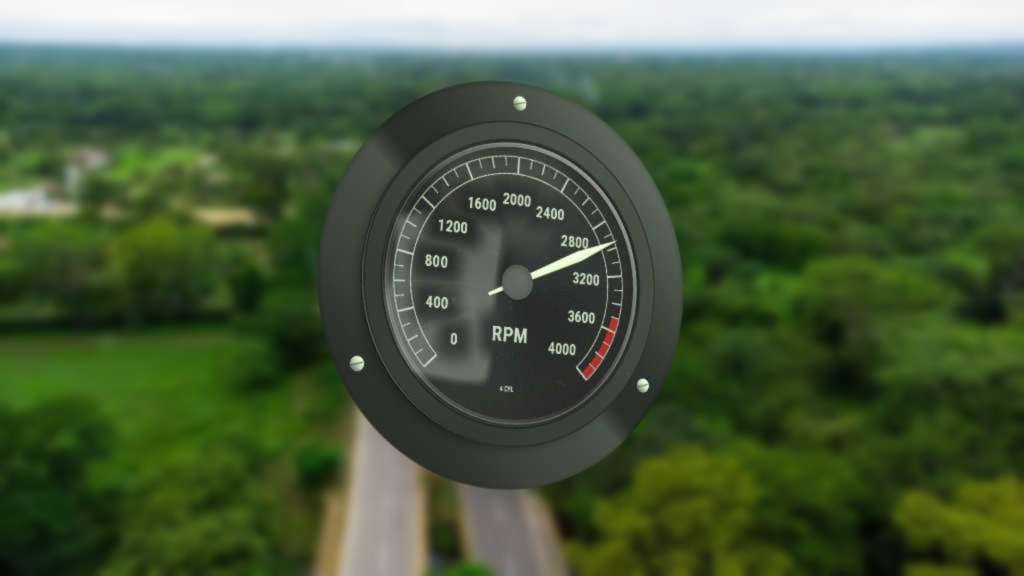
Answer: 2950 (rpm)
